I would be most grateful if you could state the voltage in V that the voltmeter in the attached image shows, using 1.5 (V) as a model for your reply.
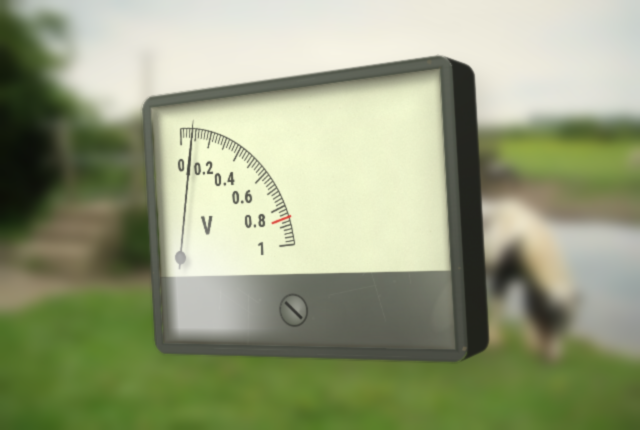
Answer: 0.1 (V)
